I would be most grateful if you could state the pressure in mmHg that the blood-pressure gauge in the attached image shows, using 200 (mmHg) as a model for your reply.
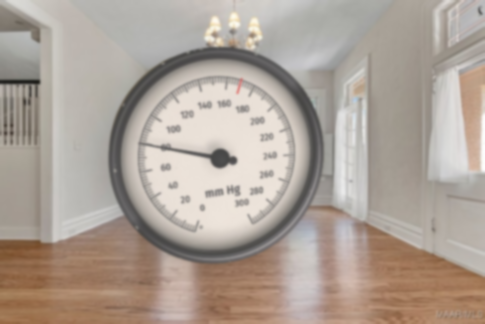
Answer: 80 (mmHg)
